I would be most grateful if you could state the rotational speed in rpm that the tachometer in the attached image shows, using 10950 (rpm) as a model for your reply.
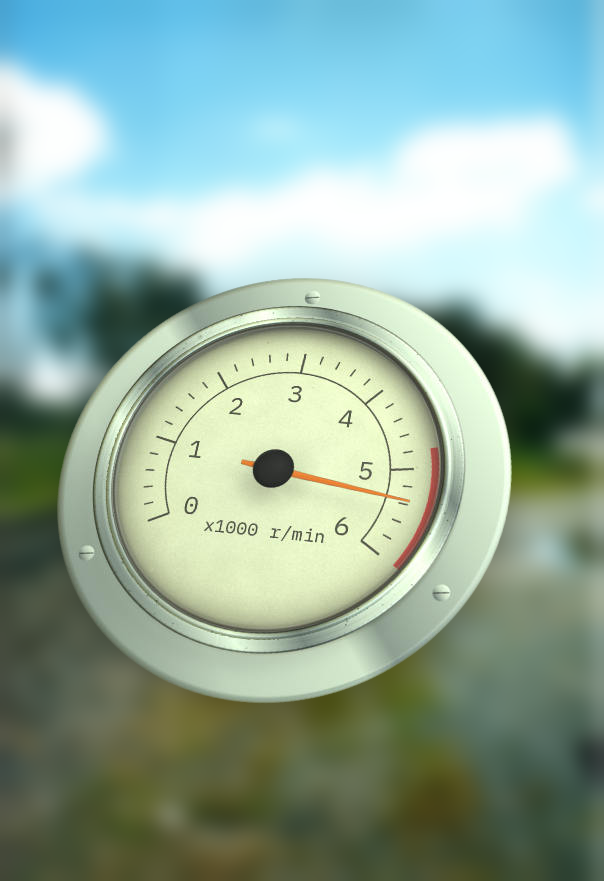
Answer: 5400 (rpm)
